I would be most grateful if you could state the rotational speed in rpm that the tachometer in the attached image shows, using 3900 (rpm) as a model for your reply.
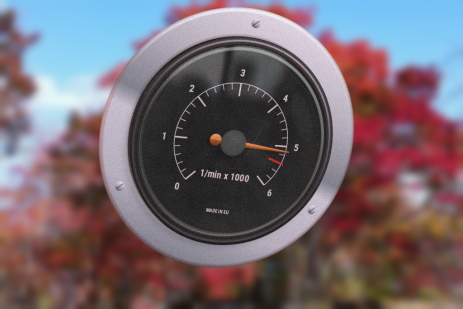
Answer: 5100 (rpm)
